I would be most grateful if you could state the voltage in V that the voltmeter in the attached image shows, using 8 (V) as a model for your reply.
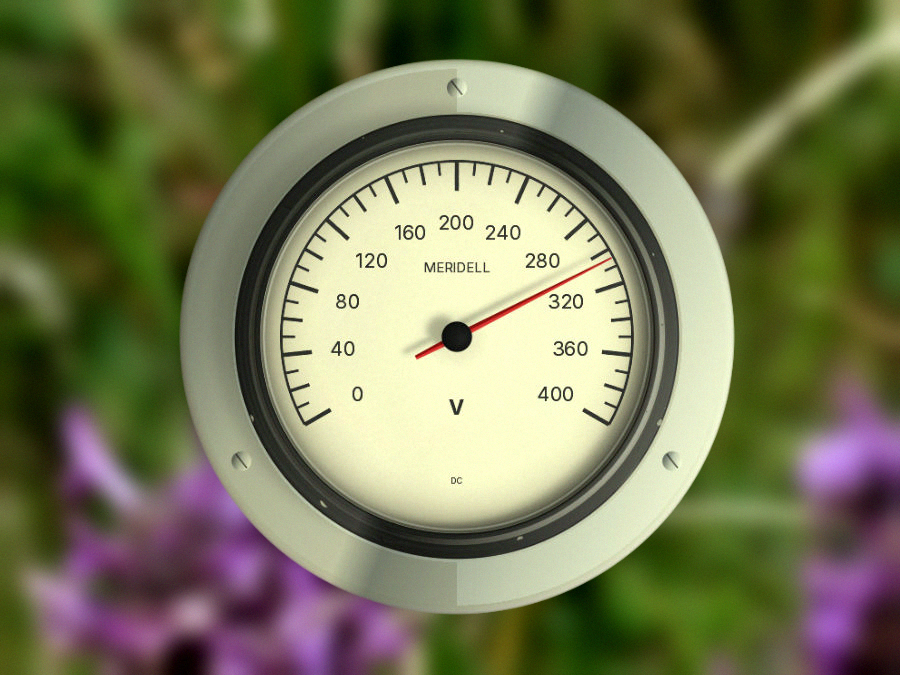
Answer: 305 (V)
